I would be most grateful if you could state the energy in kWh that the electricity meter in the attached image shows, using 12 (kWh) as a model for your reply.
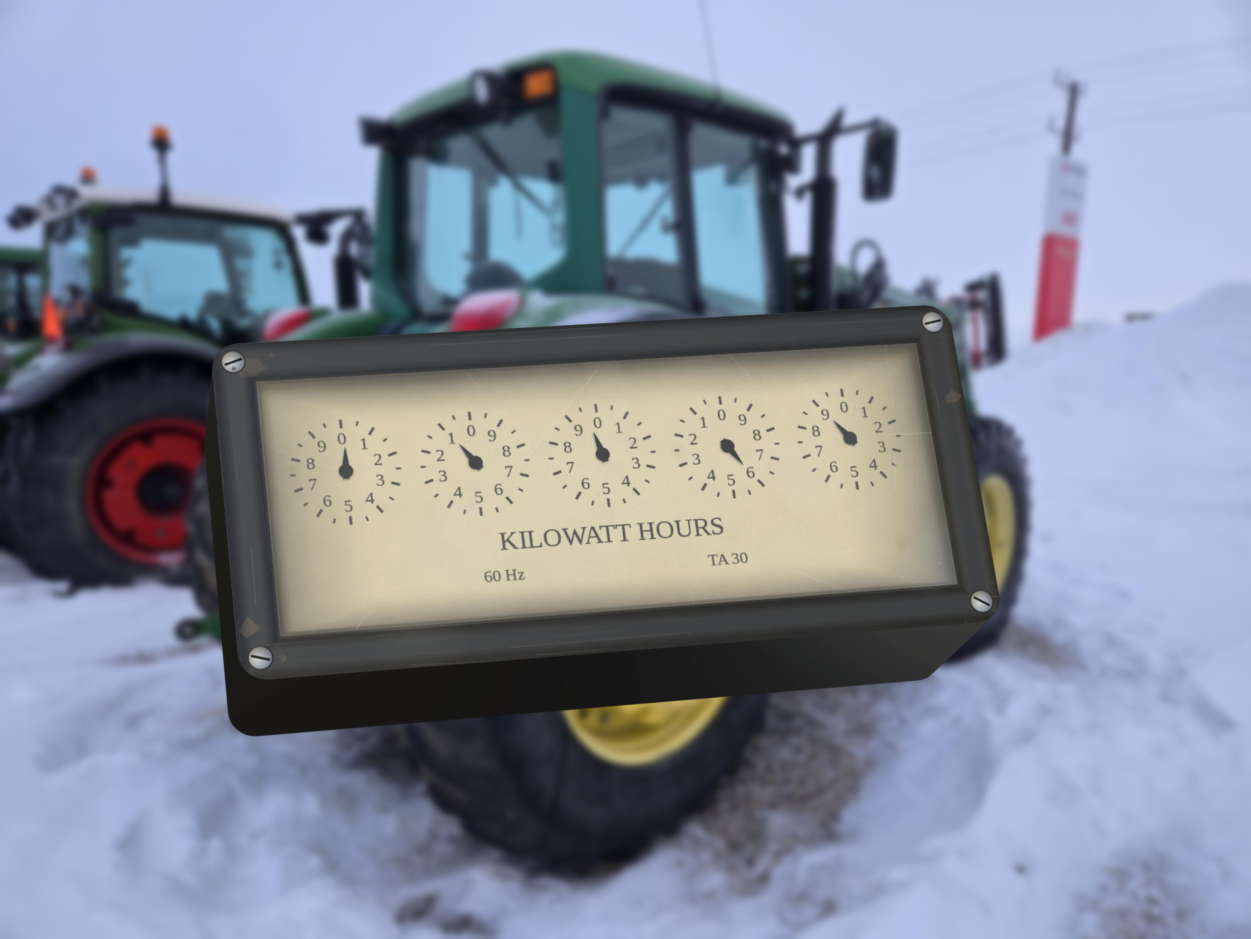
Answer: 959 (kWh)
